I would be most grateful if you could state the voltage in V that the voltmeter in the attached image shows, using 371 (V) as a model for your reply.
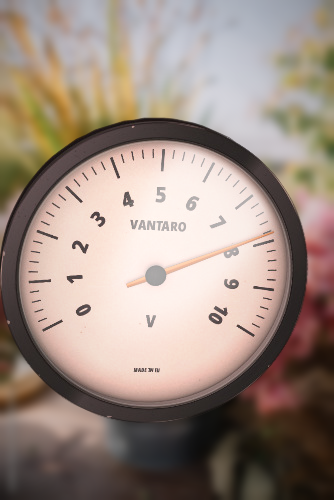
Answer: 7.8 (V)
